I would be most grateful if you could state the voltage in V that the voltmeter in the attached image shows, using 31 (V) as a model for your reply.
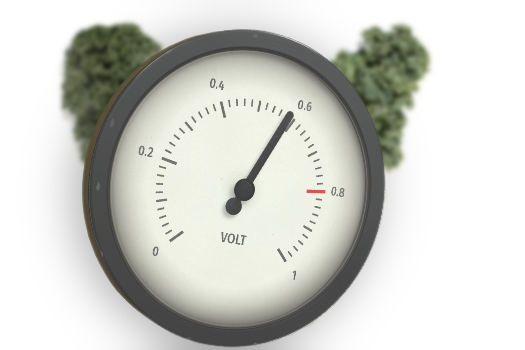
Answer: 0.58 (V)
